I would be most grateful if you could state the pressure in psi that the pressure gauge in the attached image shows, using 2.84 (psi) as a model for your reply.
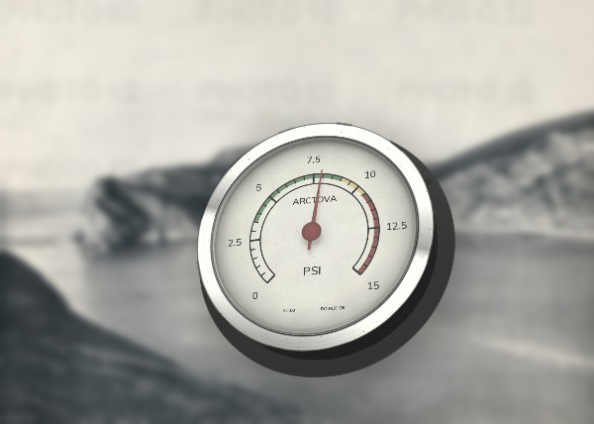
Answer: 8 (psi)
